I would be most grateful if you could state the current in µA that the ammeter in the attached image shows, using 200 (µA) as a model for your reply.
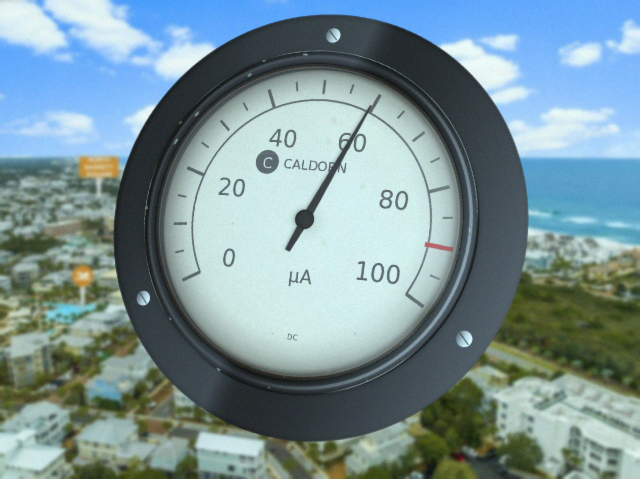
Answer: 60 (µA)
